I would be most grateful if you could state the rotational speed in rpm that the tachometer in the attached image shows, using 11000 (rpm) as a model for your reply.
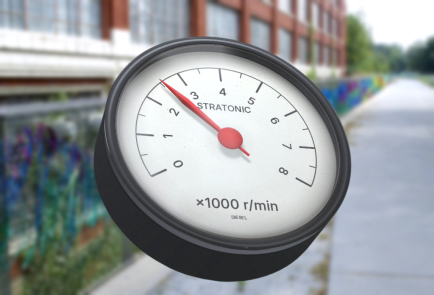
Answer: 2500 (rpm)
